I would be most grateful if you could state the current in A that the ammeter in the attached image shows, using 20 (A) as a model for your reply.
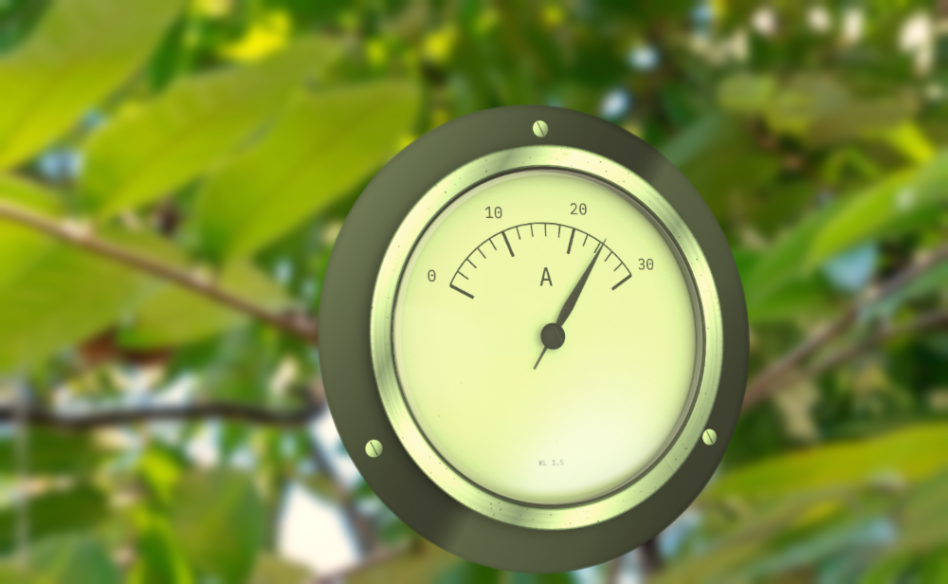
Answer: 24 (A)
